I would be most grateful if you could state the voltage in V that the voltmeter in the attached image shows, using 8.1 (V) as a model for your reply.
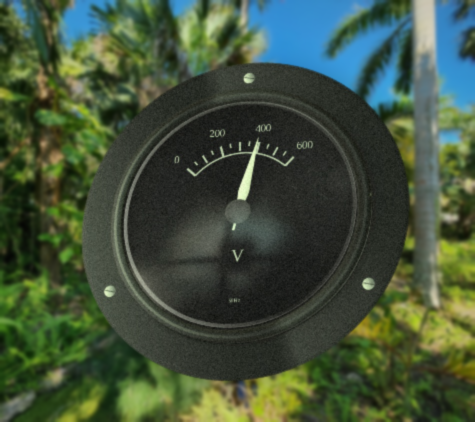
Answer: 400 (V)
